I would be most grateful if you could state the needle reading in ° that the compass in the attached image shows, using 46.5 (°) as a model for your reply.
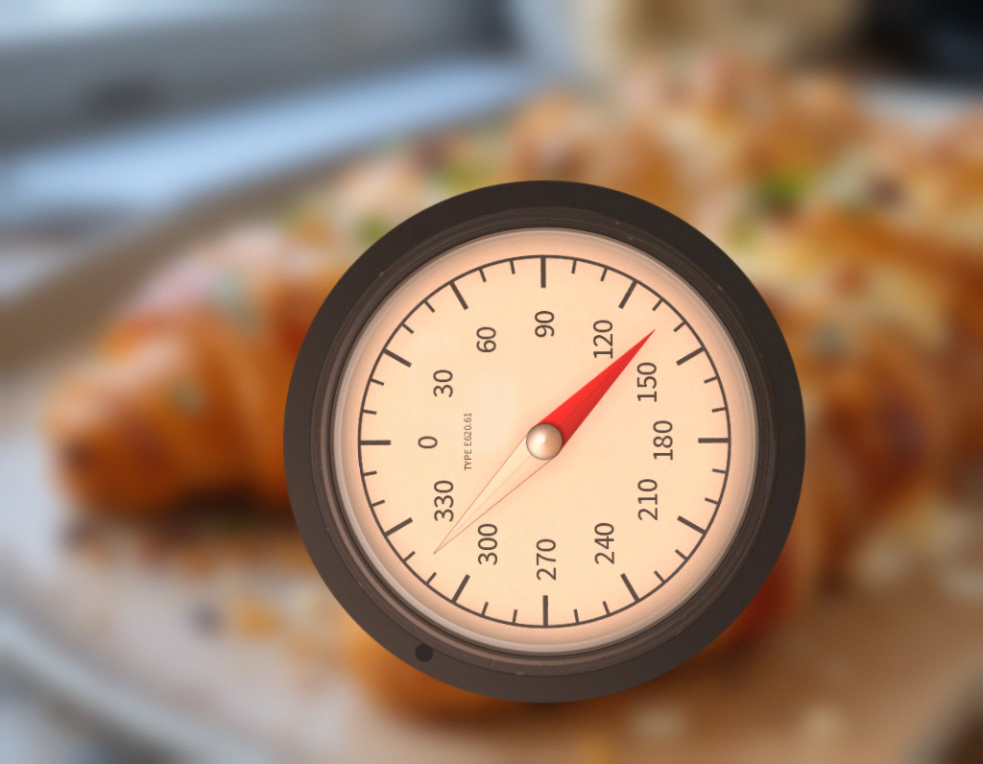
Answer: 135 (°)
